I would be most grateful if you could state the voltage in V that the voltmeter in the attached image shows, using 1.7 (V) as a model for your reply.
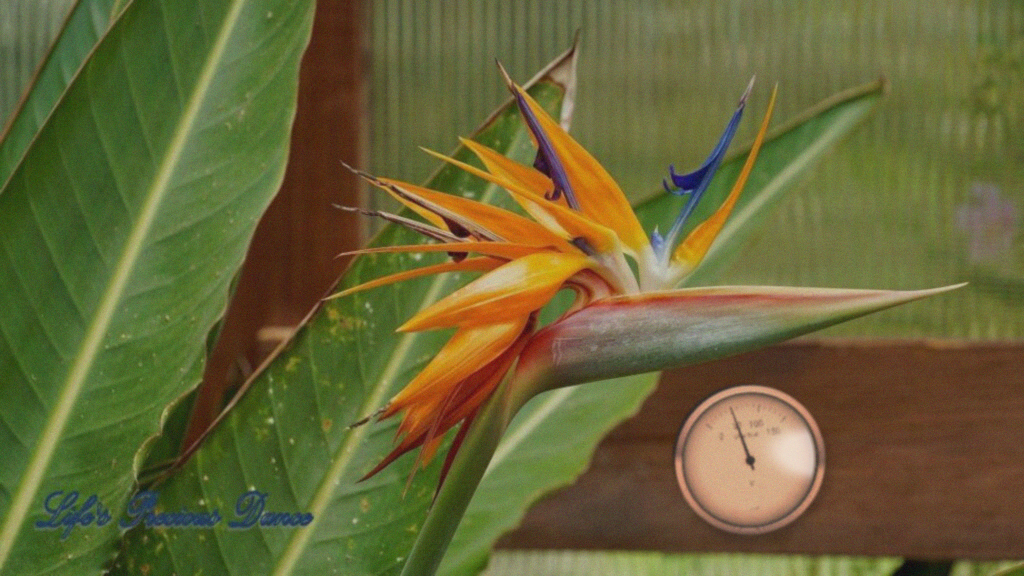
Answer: 50 (V)
